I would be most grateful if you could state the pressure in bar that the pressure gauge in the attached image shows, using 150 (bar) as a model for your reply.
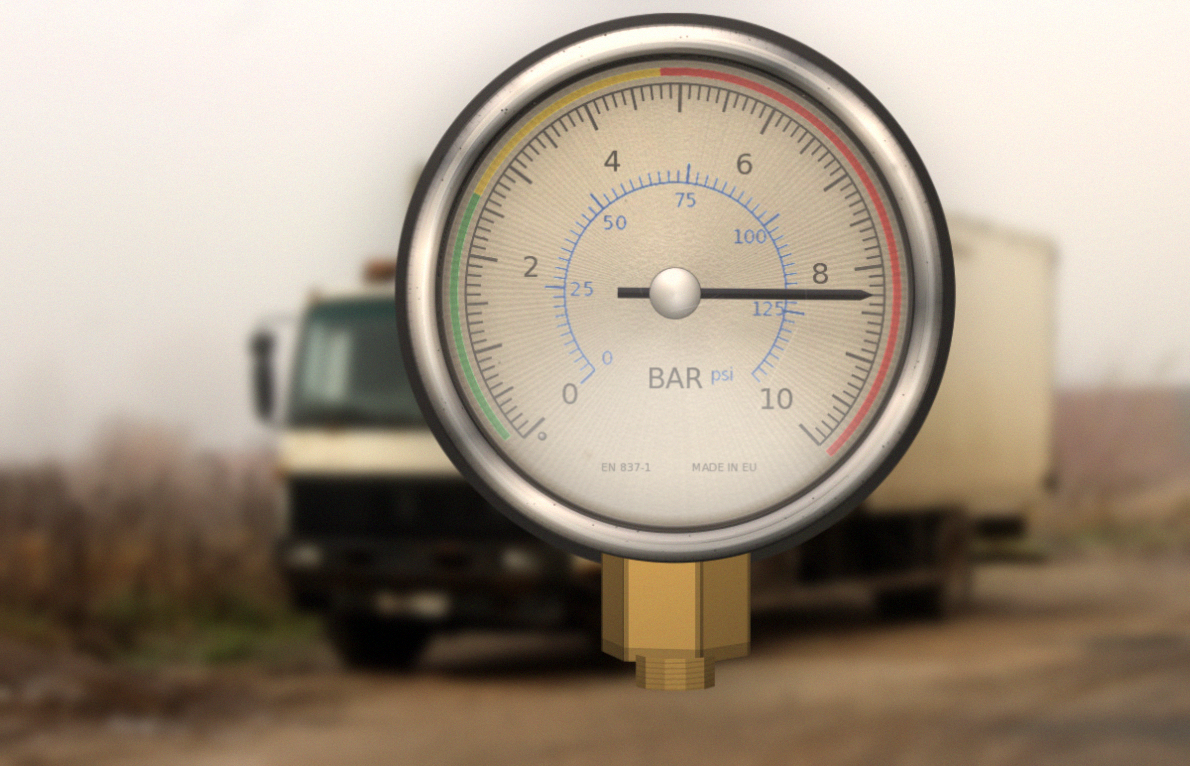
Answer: 8.3 (bar)
